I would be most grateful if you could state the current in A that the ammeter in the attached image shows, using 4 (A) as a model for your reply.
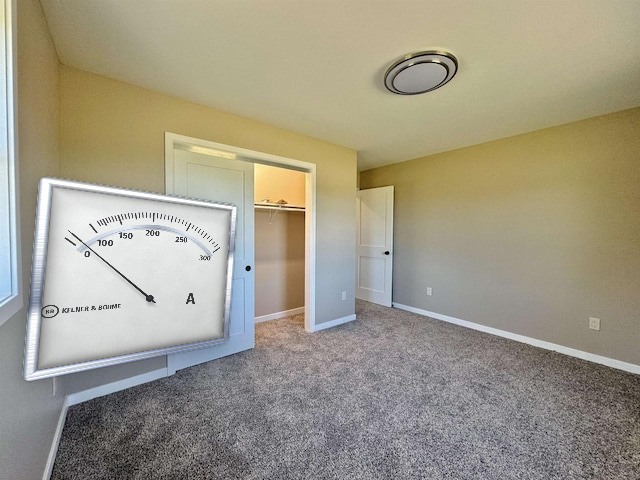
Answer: 50 (A)
